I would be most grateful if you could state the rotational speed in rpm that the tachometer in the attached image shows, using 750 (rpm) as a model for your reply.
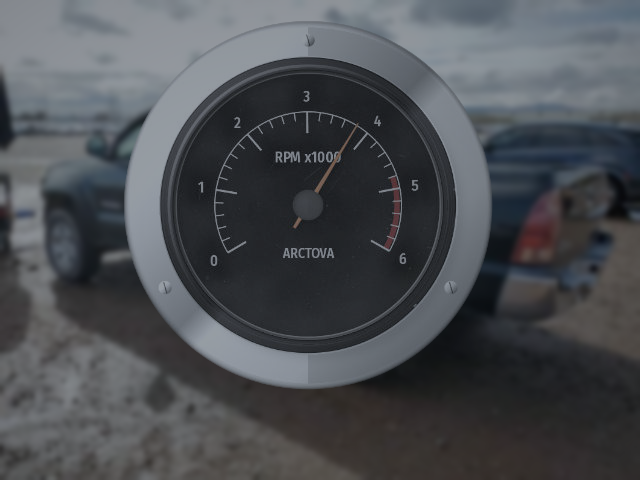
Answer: 3800 (rpm)
